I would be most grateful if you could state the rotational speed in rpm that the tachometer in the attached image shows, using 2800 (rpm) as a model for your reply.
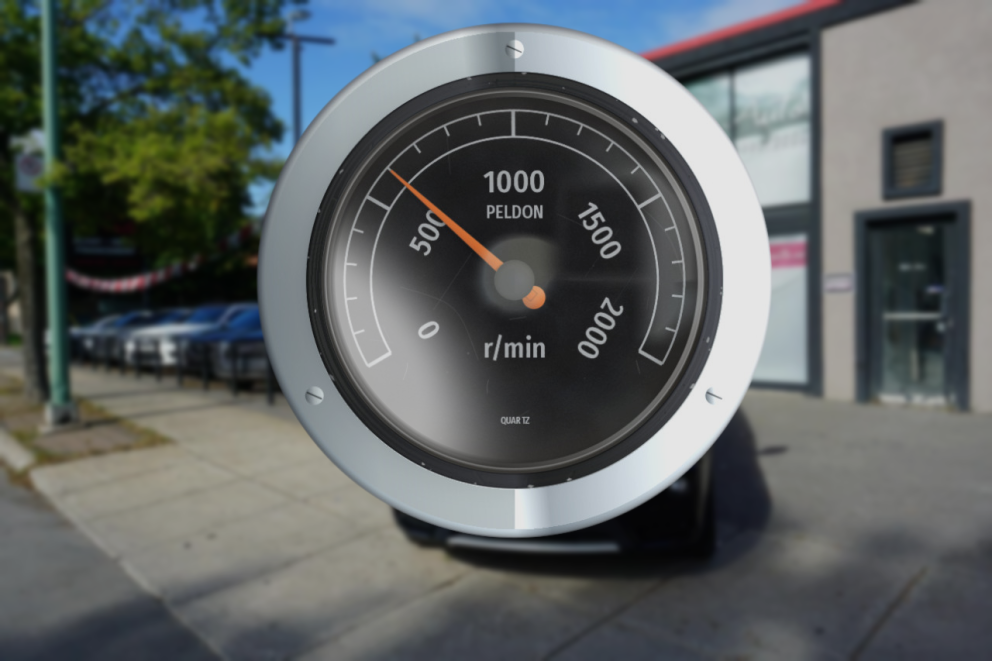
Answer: 600 (rpm)
